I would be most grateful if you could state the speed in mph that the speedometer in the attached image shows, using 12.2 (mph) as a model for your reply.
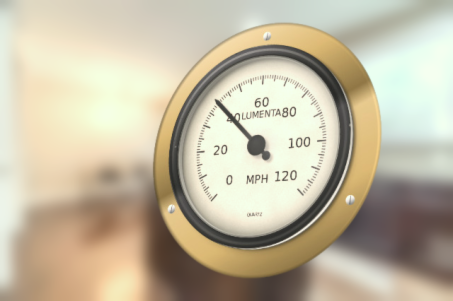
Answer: 40 (mph)
